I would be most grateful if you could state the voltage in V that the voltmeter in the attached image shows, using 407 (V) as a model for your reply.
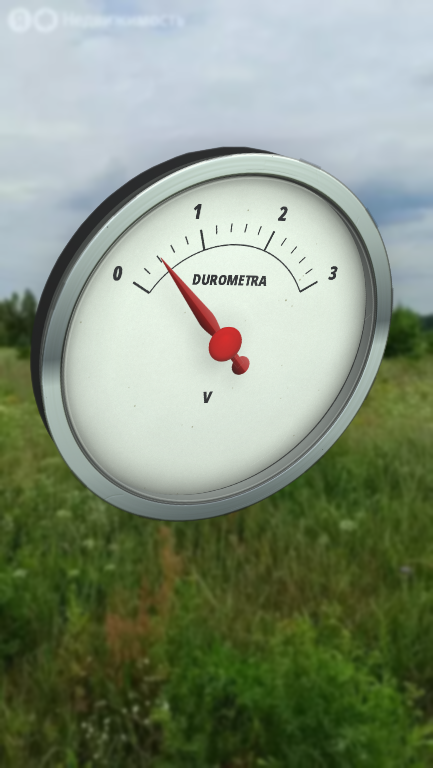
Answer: 0.4 (V)
